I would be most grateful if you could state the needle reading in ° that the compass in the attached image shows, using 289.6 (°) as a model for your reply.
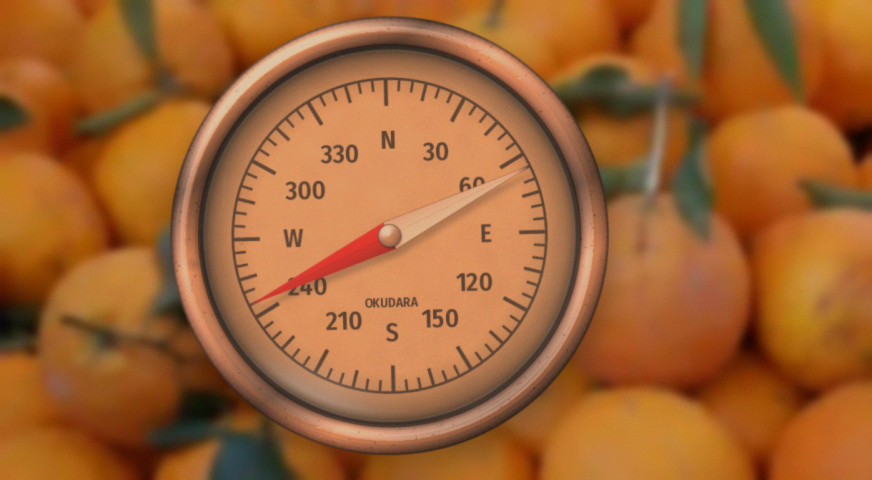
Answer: 245 (°)
